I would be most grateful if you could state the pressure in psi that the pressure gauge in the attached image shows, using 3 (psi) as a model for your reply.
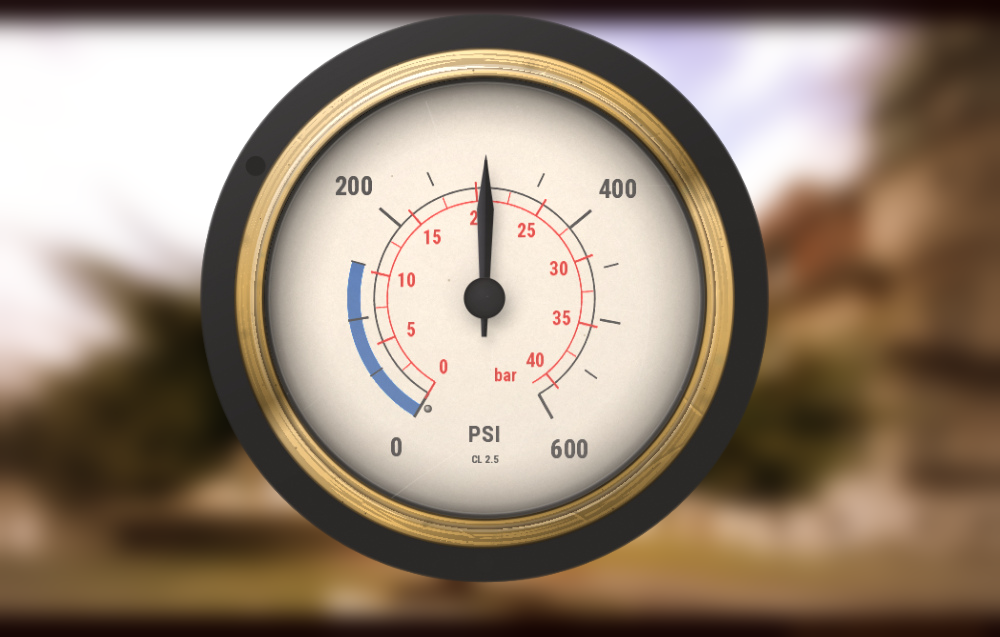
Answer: 300 (psi)
